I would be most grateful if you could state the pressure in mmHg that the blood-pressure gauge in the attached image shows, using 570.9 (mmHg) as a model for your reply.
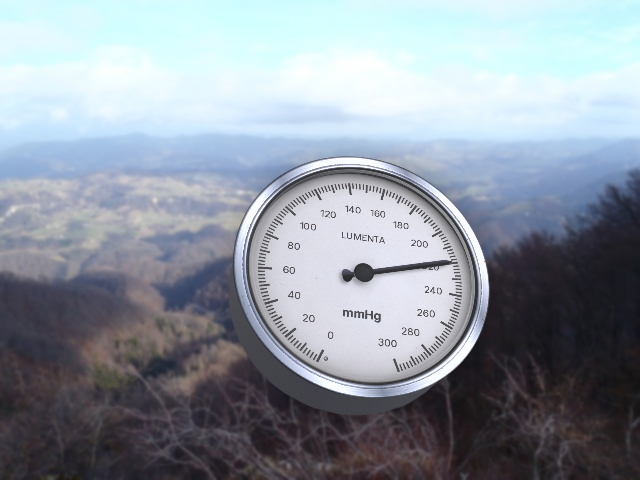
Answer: 220 (mmHg)
